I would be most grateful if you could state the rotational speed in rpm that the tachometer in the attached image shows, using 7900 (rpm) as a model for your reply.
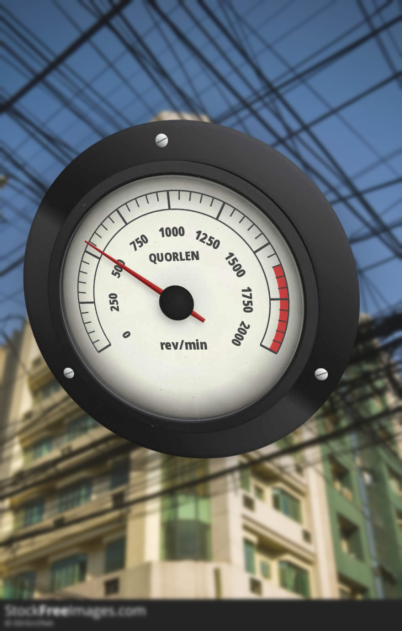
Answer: 550 (rpm)
